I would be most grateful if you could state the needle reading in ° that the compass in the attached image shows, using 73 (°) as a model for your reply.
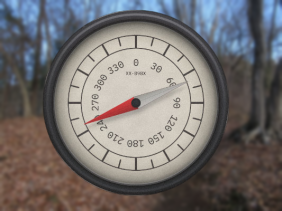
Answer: 247.5 (°)
